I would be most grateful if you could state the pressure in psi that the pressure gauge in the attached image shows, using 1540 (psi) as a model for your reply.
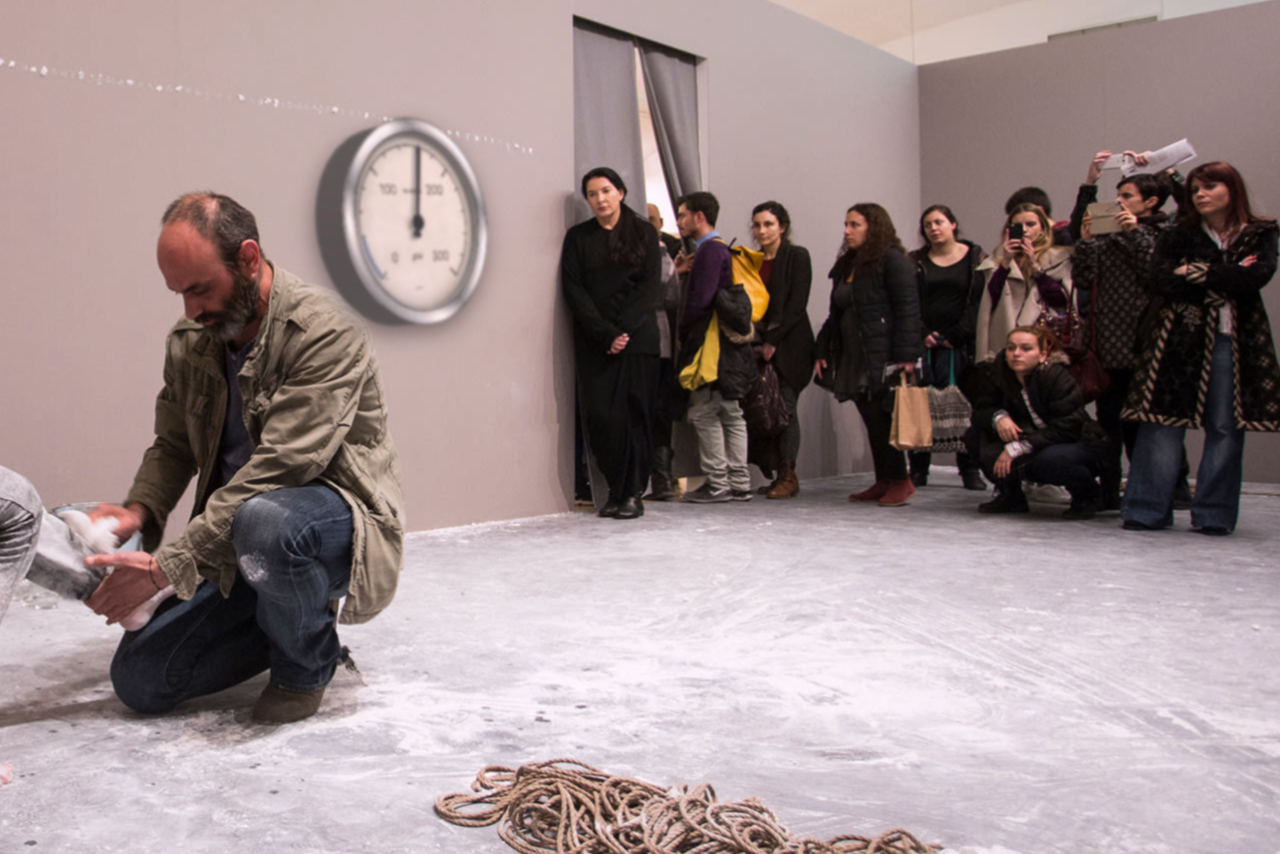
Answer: 160 (psi)
